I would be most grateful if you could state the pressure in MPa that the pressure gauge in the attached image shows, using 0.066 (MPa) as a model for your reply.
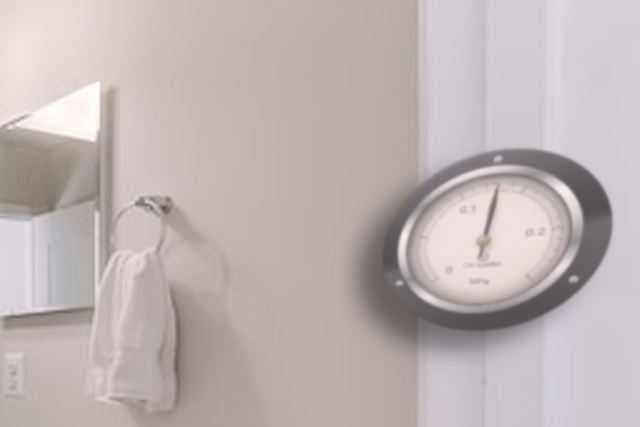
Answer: 0.13 (MPa)
